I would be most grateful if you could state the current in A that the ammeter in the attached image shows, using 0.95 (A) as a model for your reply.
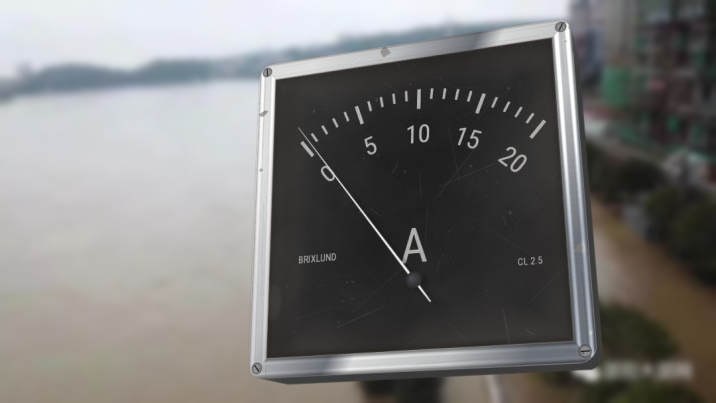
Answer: 0.5 (A)
